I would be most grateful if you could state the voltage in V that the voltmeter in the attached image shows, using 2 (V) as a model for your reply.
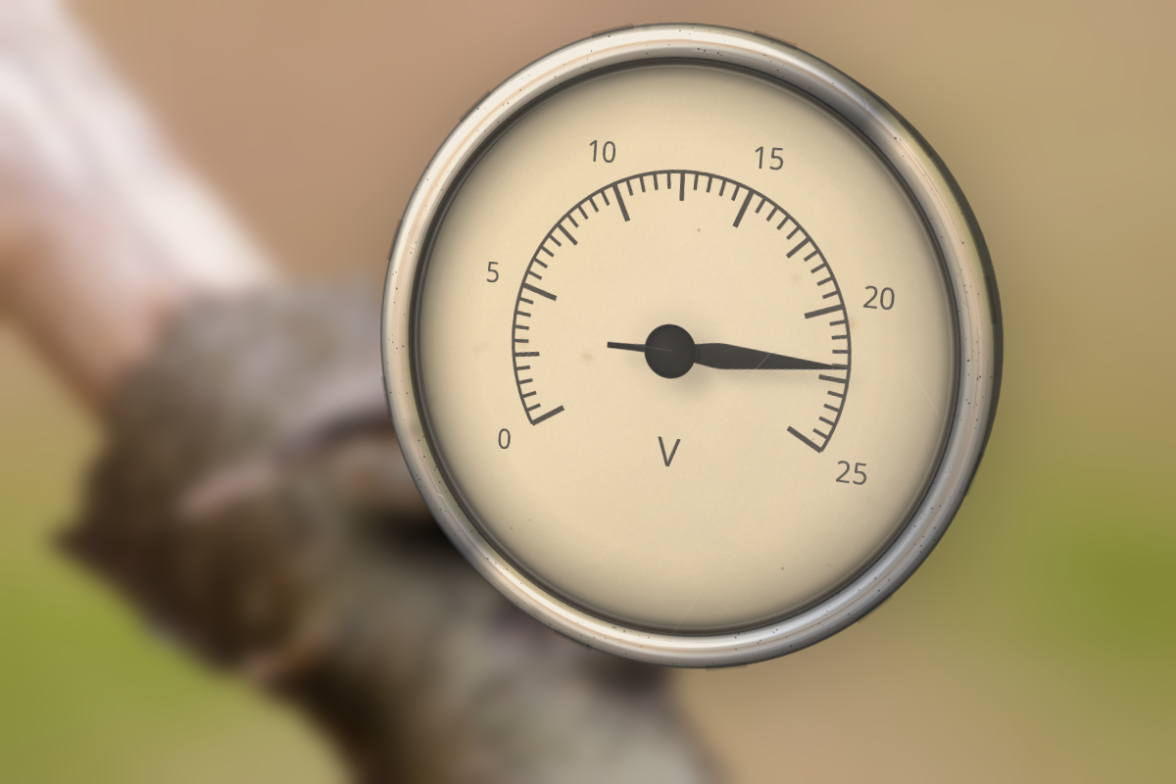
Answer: 22 (V)
